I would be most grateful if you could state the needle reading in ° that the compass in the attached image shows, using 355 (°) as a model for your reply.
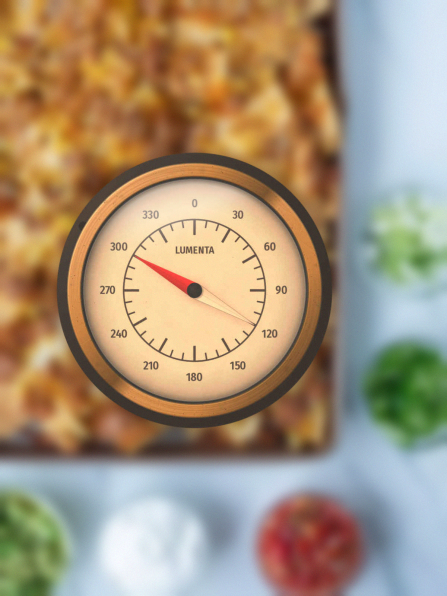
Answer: 300 (°)
